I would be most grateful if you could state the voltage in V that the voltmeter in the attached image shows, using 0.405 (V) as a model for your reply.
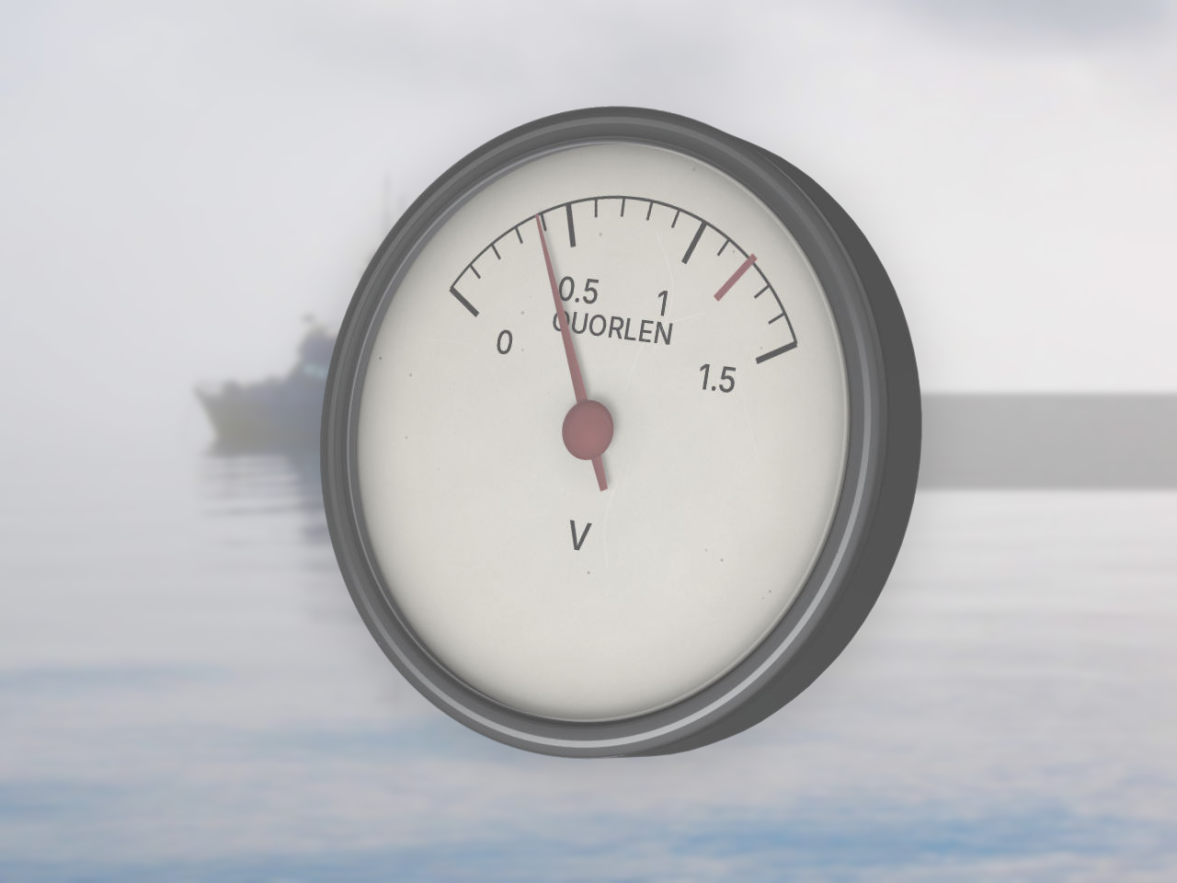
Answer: 0.4 (V)
